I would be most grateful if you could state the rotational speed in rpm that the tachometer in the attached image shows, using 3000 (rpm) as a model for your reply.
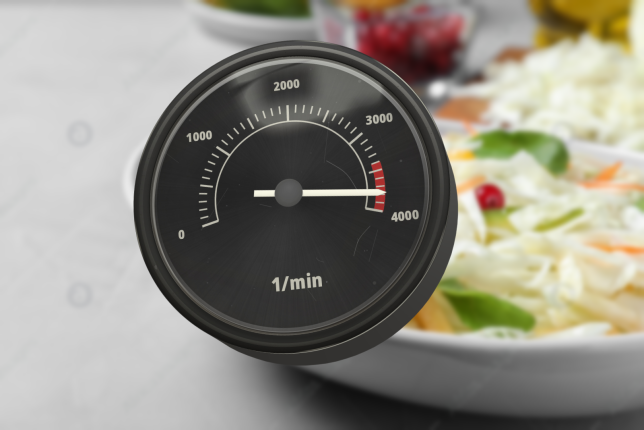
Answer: 3800 (rpm)
